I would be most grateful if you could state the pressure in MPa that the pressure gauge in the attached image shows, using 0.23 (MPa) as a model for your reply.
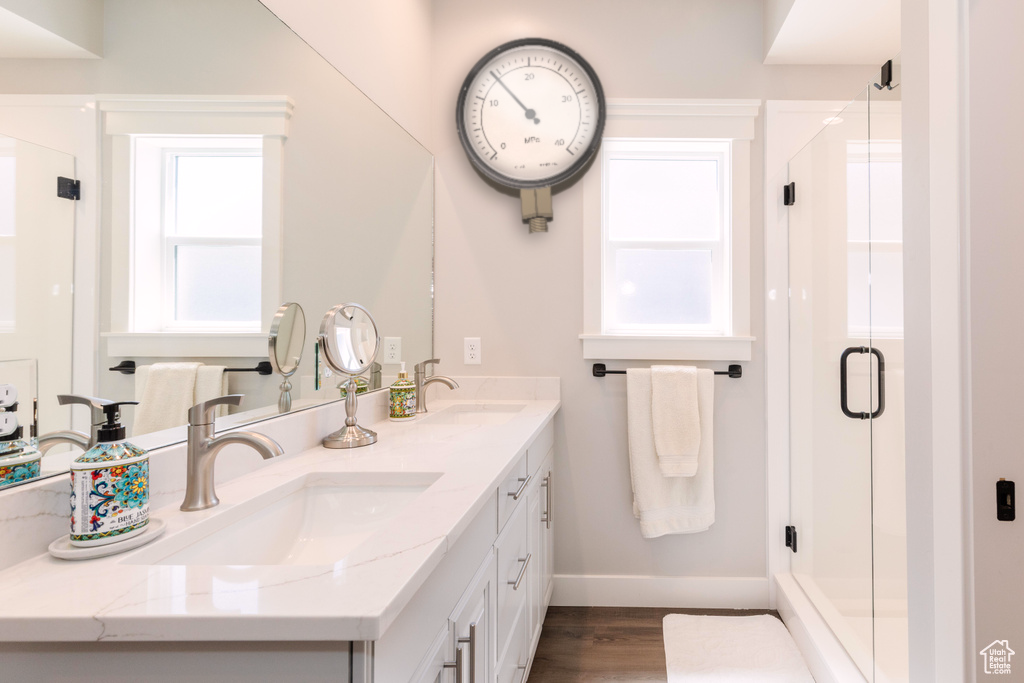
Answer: 14 (MPa)
